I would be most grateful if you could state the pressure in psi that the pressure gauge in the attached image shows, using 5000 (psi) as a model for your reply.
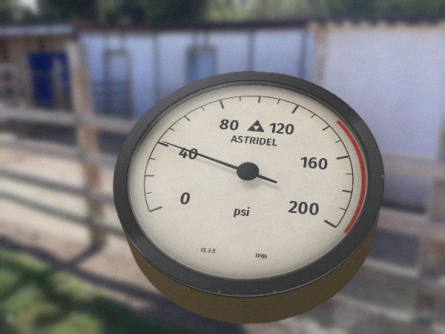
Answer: 40 (psi)
